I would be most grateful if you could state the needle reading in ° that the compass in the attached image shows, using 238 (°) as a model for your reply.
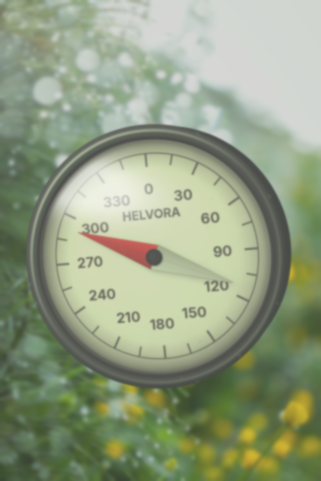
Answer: 292.5 (°)
